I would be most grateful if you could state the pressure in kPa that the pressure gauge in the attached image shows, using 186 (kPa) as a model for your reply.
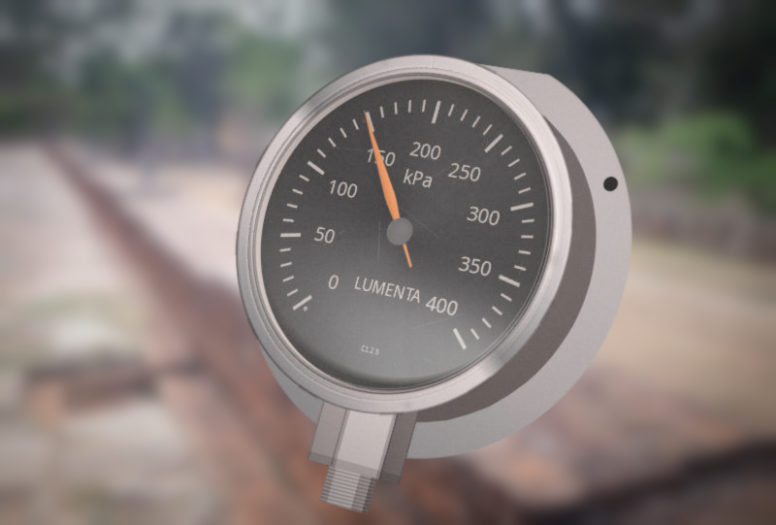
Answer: 150 (kPa)
